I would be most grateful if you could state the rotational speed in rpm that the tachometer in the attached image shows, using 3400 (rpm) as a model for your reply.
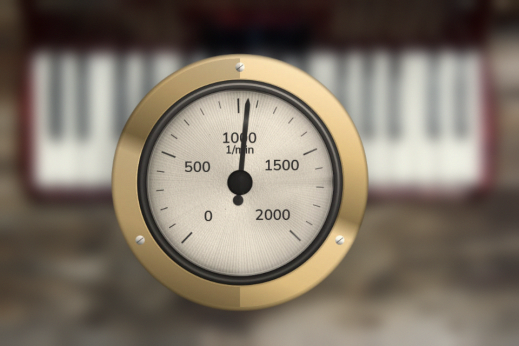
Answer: 1050 (rpm)
